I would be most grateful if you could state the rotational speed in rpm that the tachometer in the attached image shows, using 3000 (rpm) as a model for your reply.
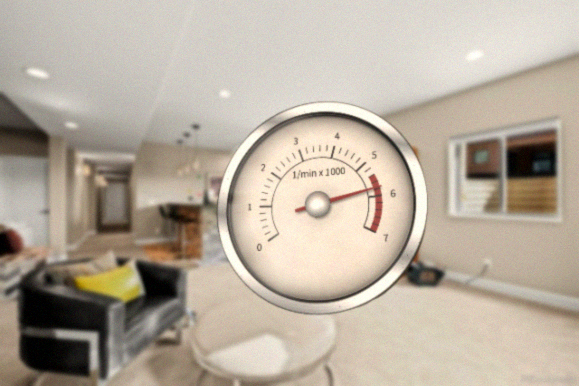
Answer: 5800 (rpm)
